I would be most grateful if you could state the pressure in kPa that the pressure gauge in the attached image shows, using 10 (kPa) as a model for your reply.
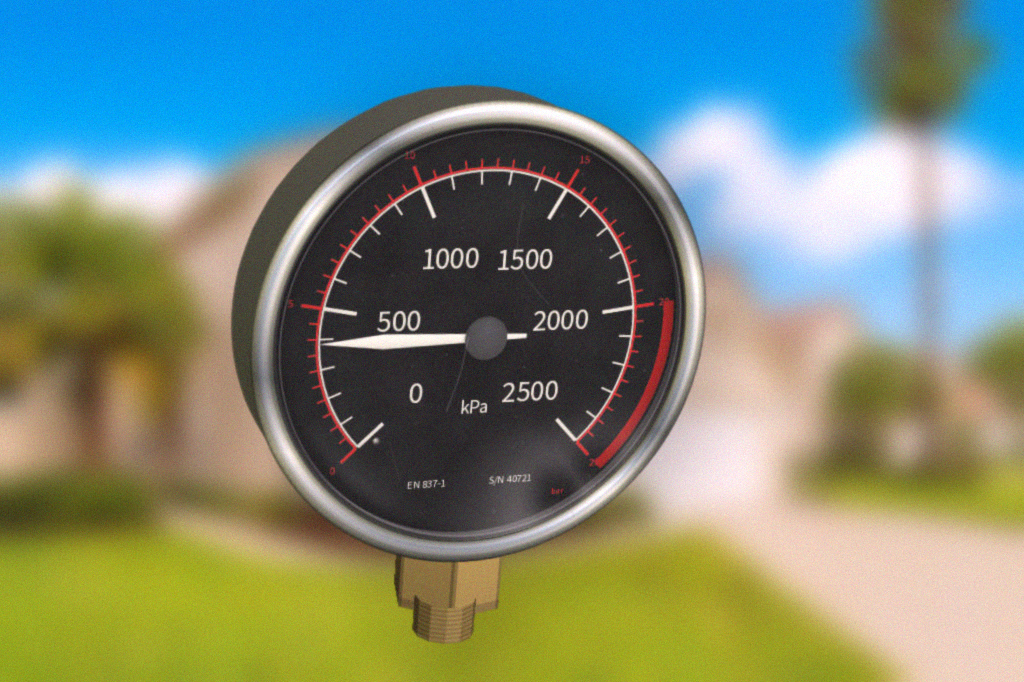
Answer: 400 (kPa)
